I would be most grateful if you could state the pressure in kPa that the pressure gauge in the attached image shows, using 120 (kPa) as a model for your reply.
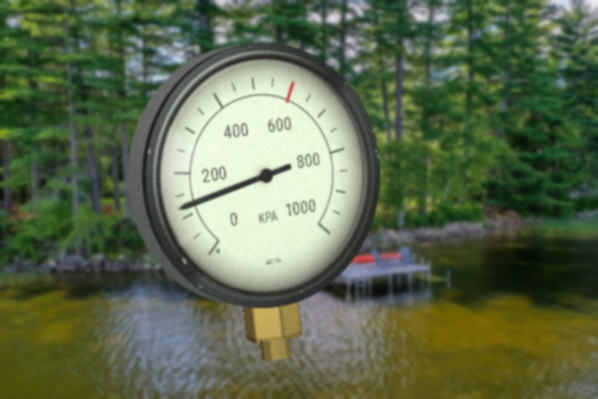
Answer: 125 (kPa)
